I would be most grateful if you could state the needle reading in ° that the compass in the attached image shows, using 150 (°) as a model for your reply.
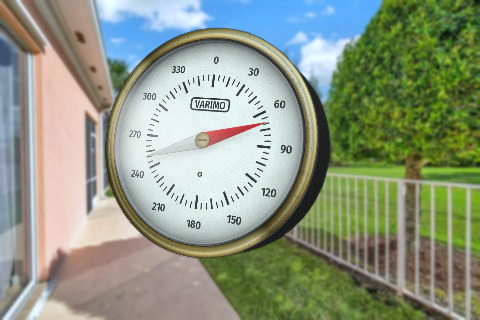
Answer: 70 (°)
